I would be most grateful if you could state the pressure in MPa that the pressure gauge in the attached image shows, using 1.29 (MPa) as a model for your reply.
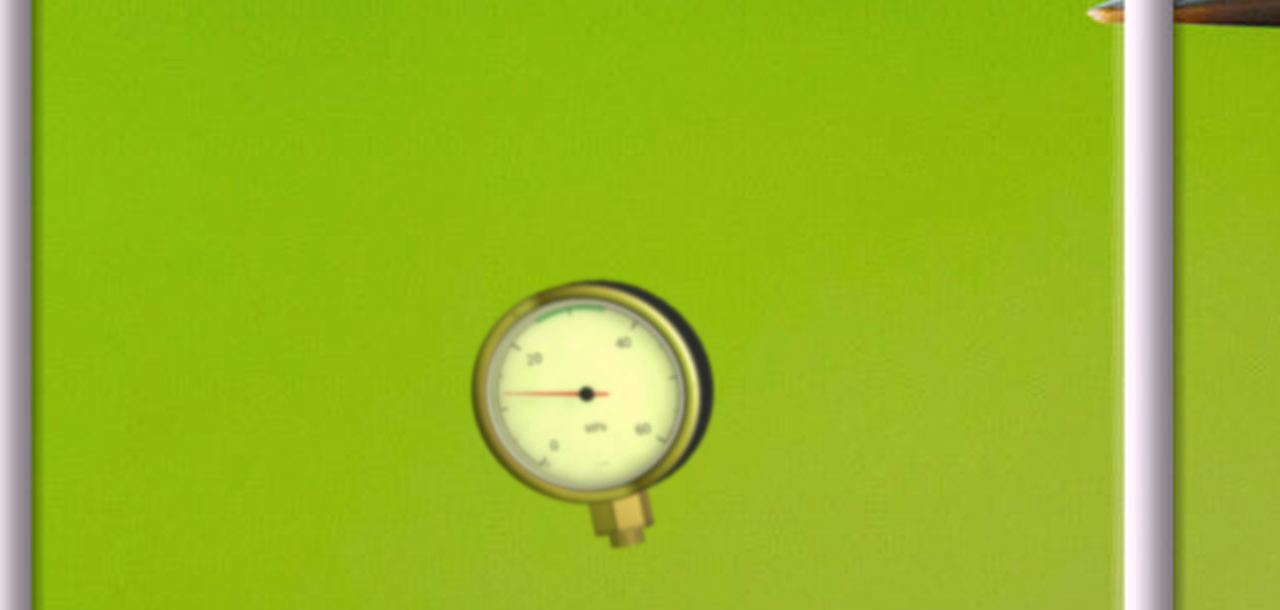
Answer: 12.5 (MPa)
